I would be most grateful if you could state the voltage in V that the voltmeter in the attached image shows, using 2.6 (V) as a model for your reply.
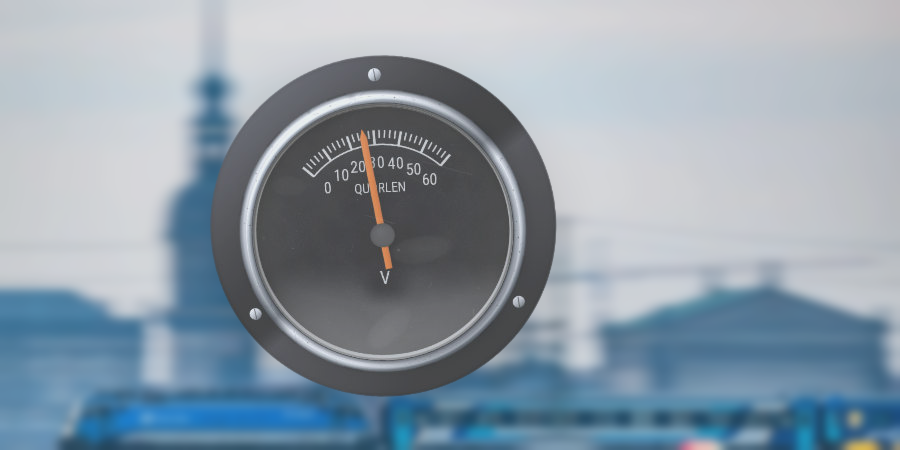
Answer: 26 (V)
